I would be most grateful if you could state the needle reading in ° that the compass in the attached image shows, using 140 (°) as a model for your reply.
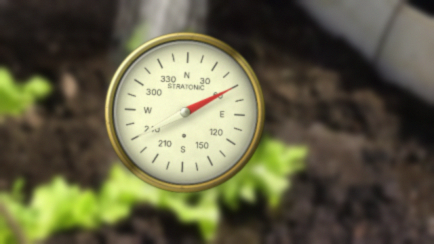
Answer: 60 (°)
